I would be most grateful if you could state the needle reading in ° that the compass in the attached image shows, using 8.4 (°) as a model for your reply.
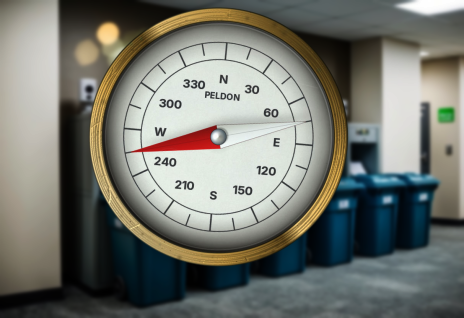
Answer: 255 (°)
